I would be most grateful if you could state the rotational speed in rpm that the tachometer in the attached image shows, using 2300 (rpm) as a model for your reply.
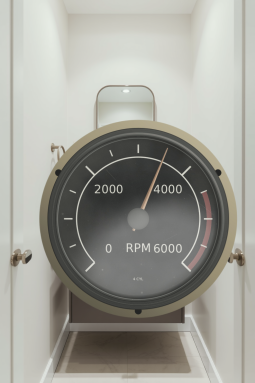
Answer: 3500 (rpm)
